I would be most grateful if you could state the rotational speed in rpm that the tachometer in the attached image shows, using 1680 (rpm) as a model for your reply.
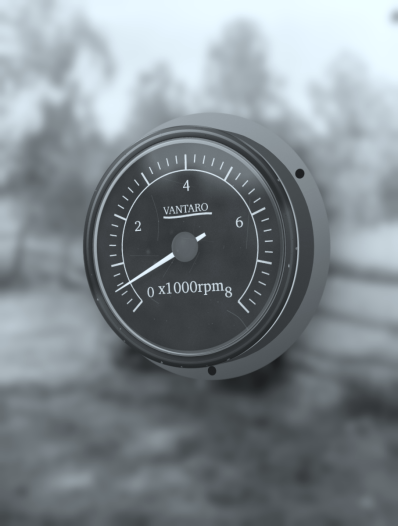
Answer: 500 (rpm)
